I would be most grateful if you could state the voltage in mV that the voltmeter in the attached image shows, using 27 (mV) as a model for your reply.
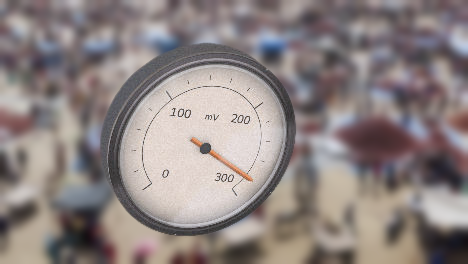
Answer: 280 (mV)
